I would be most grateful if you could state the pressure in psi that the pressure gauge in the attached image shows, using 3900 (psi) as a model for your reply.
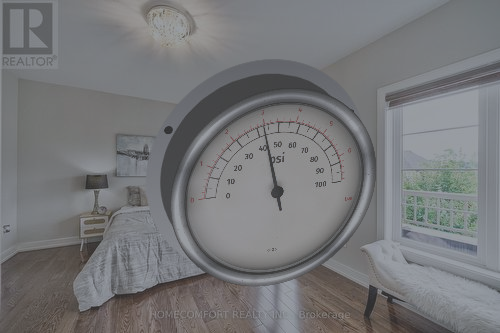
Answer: 42.5 (psi)
